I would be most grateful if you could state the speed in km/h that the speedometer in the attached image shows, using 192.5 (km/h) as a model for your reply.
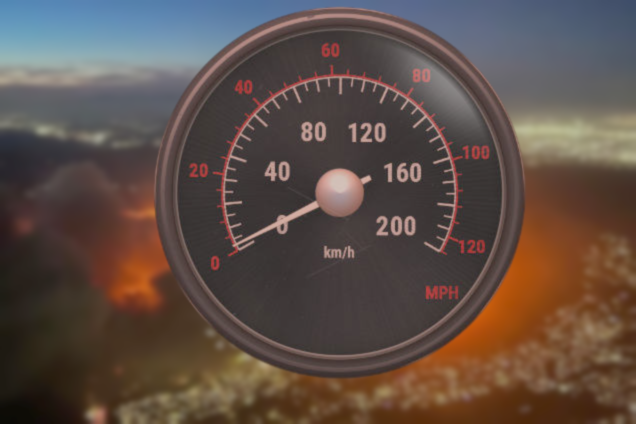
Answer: 2.5 (km/h)
